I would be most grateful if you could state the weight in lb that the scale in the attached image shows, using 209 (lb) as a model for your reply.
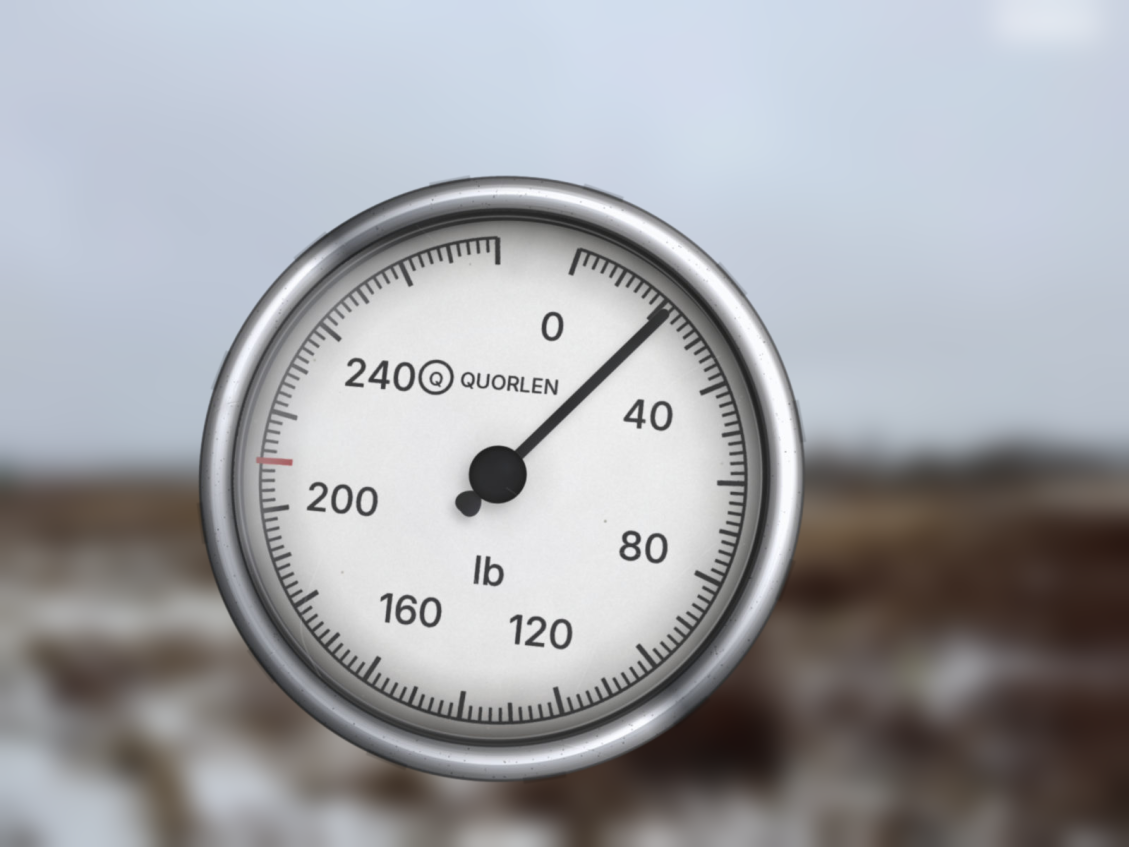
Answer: 22 (lb)
